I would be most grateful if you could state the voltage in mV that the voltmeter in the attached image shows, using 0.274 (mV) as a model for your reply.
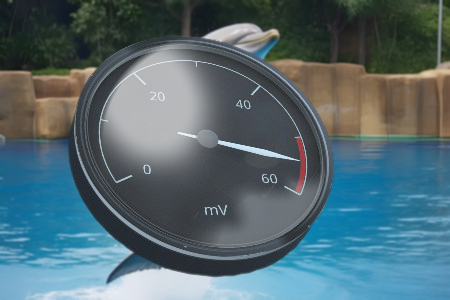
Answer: 55 (mV)
